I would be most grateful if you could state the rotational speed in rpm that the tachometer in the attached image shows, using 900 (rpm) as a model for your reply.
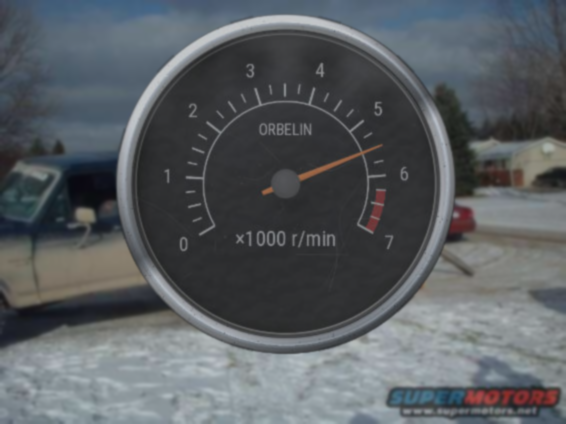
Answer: 5500 (rpm)
